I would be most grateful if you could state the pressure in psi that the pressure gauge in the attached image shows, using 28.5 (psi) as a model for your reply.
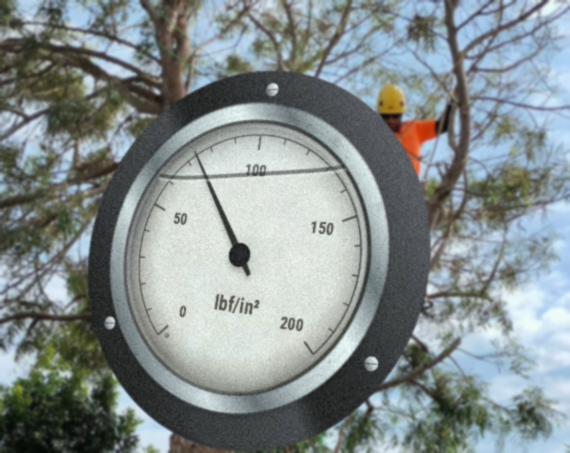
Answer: 75 (psi)
